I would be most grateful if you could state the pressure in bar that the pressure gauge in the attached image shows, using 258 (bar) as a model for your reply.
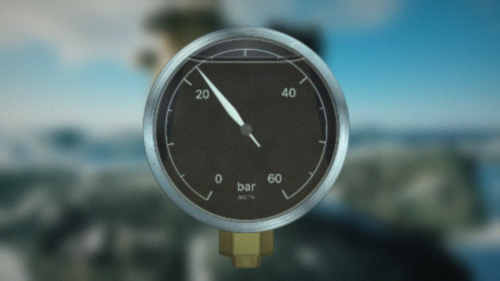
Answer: 22.5 (bar)
